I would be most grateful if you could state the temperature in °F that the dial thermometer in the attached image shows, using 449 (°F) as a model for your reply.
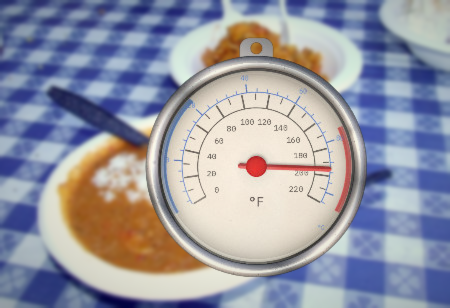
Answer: 195 (°F)
